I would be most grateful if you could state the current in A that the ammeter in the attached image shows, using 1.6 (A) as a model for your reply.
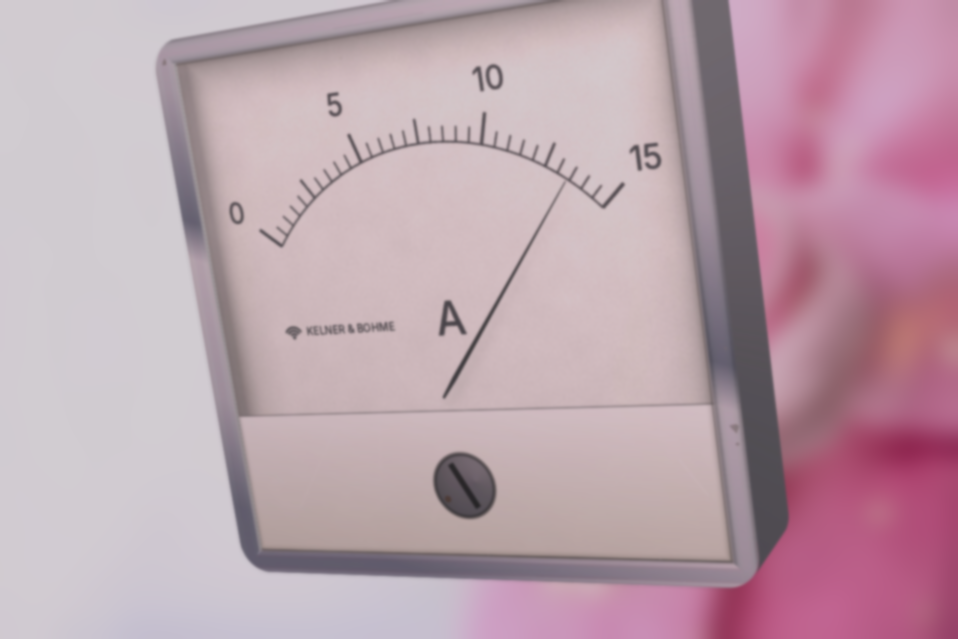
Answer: 13.5 (A)
